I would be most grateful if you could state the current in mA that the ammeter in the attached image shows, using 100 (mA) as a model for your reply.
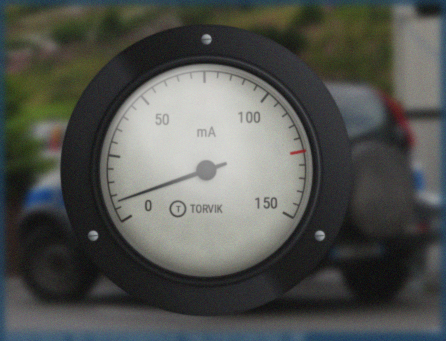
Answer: 7.5 (mA)
